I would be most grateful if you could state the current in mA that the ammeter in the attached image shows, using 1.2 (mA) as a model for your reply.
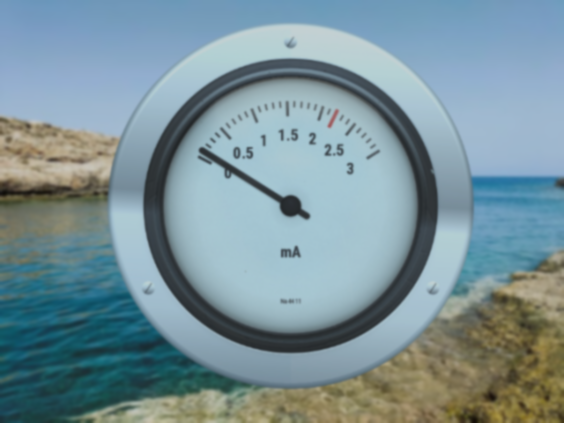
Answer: 0.1 (mA)
